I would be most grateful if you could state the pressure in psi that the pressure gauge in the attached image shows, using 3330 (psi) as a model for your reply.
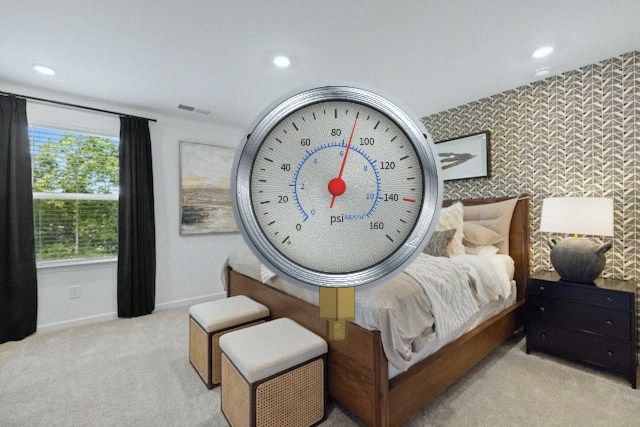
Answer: 90 (psi)
